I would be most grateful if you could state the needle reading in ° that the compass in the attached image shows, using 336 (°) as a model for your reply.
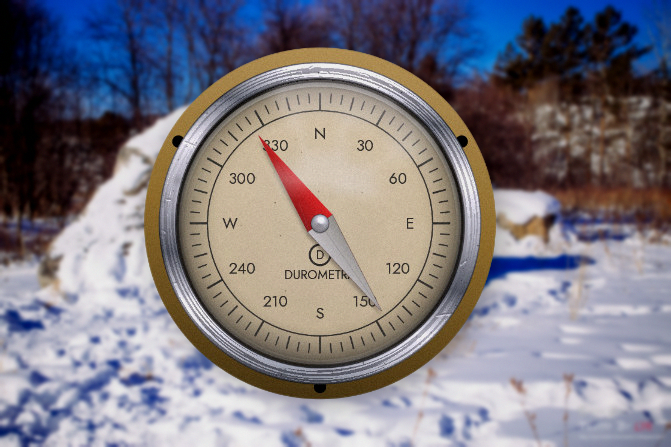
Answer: 325 (°)
